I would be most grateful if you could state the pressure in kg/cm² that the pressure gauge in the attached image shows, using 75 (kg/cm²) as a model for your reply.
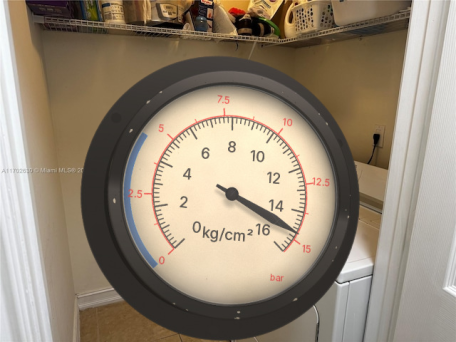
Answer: 15 (kg/cm²)
